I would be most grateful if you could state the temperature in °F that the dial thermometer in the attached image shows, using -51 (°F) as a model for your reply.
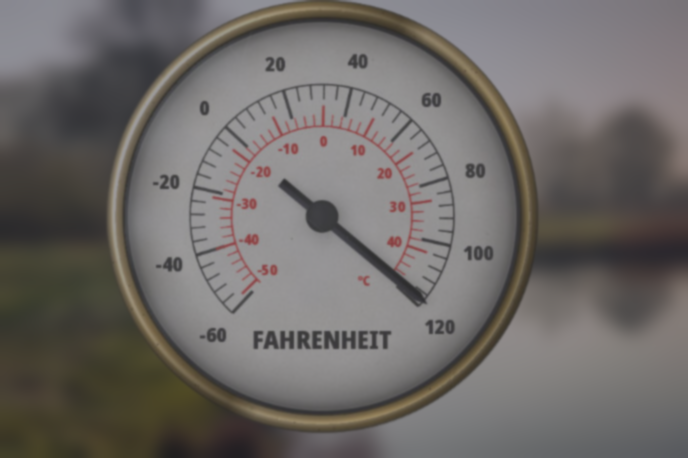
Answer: 118 (°F)
